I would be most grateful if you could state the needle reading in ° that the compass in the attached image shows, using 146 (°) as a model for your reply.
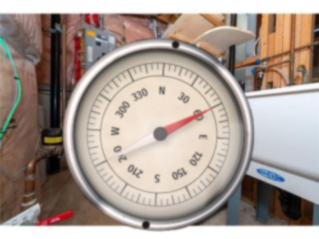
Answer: 60 (°)
